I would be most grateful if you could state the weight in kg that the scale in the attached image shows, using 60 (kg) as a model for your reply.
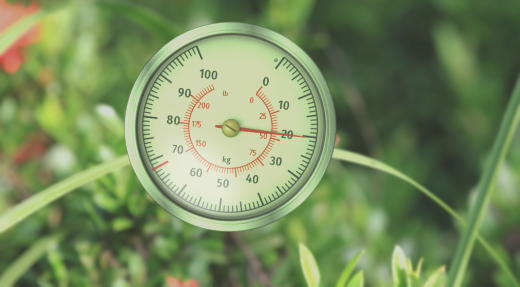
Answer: 20 (kg)
